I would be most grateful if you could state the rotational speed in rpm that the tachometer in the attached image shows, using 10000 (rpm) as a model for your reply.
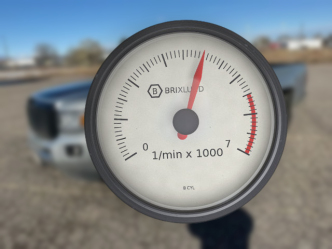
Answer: 4000 (rpm)
